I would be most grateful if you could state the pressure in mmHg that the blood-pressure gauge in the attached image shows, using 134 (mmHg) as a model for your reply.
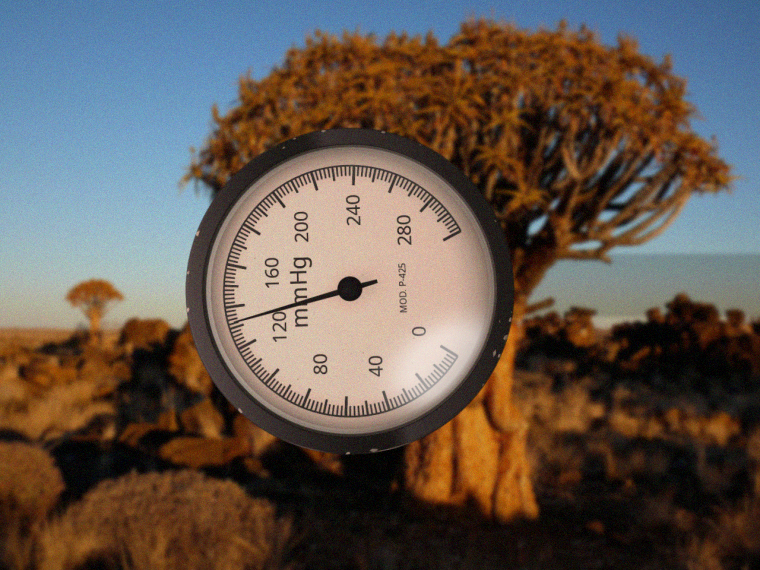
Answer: 132 (mmHg)
